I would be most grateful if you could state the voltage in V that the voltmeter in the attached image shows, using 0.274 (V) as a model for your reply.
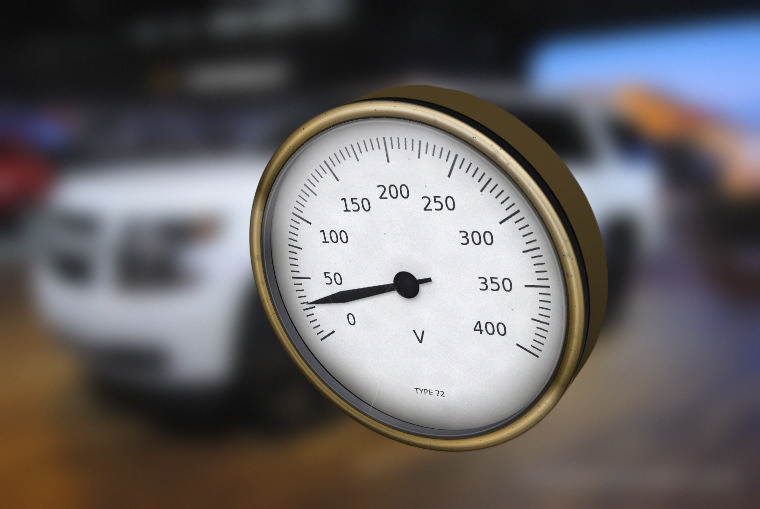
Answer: 30 (V)
